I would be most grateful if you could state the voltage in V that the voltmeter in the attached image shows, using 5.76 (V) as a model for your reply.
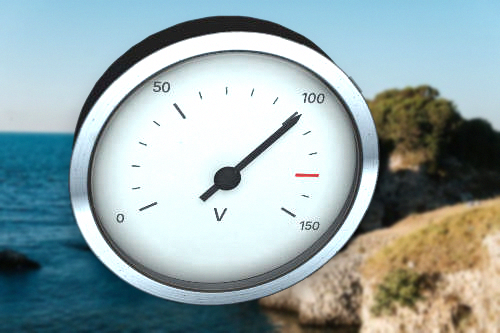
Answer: 100 (V)
